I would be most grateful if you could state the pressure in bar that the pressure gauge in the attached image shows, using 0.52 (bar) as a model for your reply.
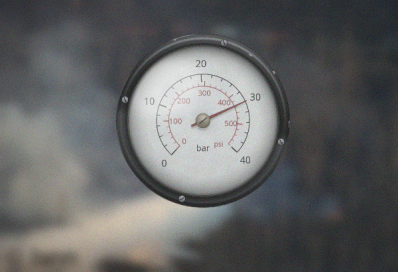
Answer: 30 (bar)
